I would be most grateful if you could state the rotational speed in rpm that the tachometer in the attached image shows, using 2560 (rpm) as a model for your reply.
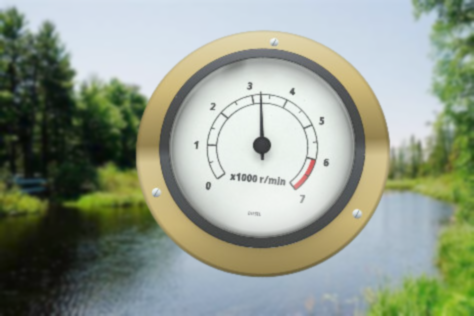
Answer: 3250 (rpm)
